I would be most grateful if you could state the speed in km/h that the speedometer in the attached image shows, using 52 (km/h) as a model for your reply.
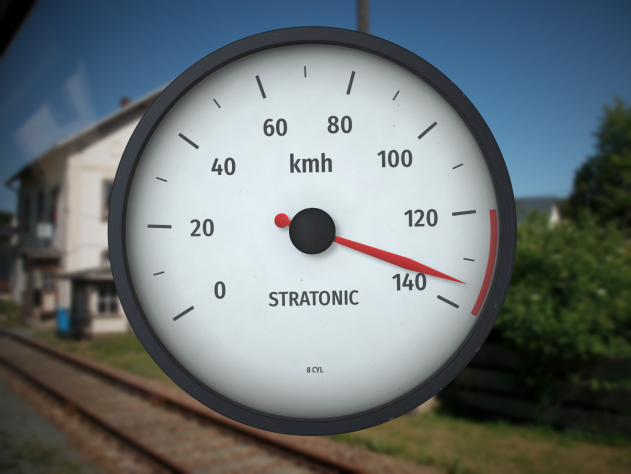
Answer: 135 (km/h)
